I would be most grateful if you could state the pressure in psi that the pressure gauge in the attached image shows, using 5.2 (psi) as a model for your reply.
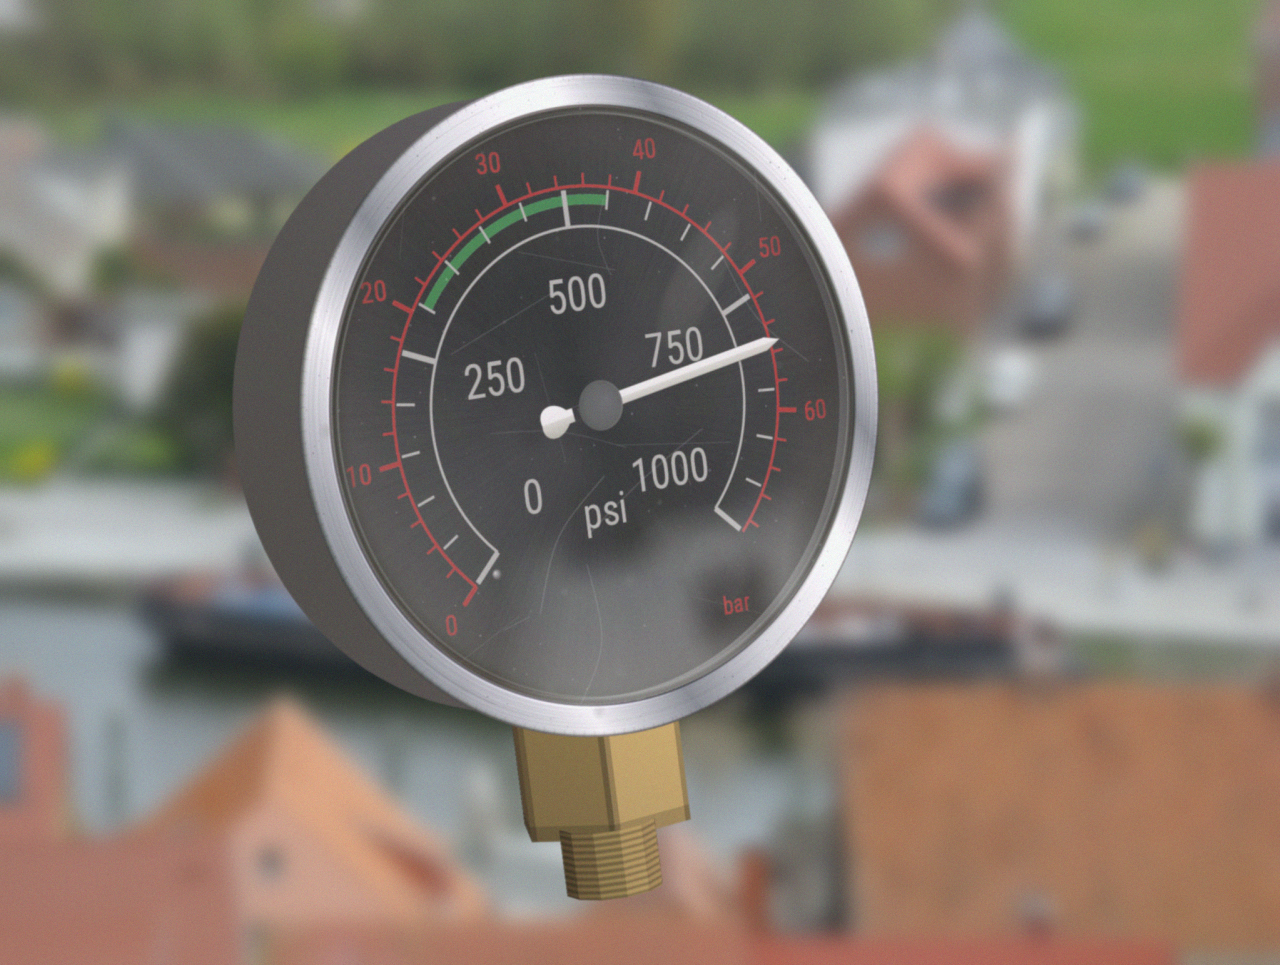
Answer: 800 (psi)
